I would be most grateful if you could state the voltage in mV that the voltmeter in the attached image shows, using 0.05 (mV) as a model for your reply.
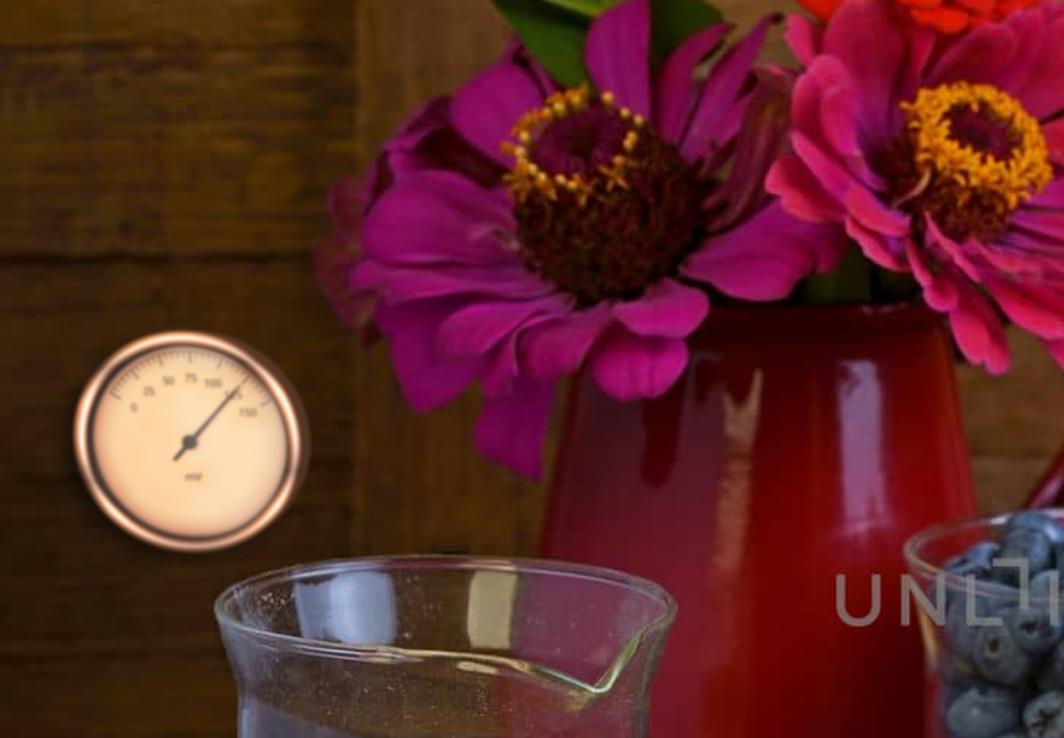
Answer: 125 (mV)
